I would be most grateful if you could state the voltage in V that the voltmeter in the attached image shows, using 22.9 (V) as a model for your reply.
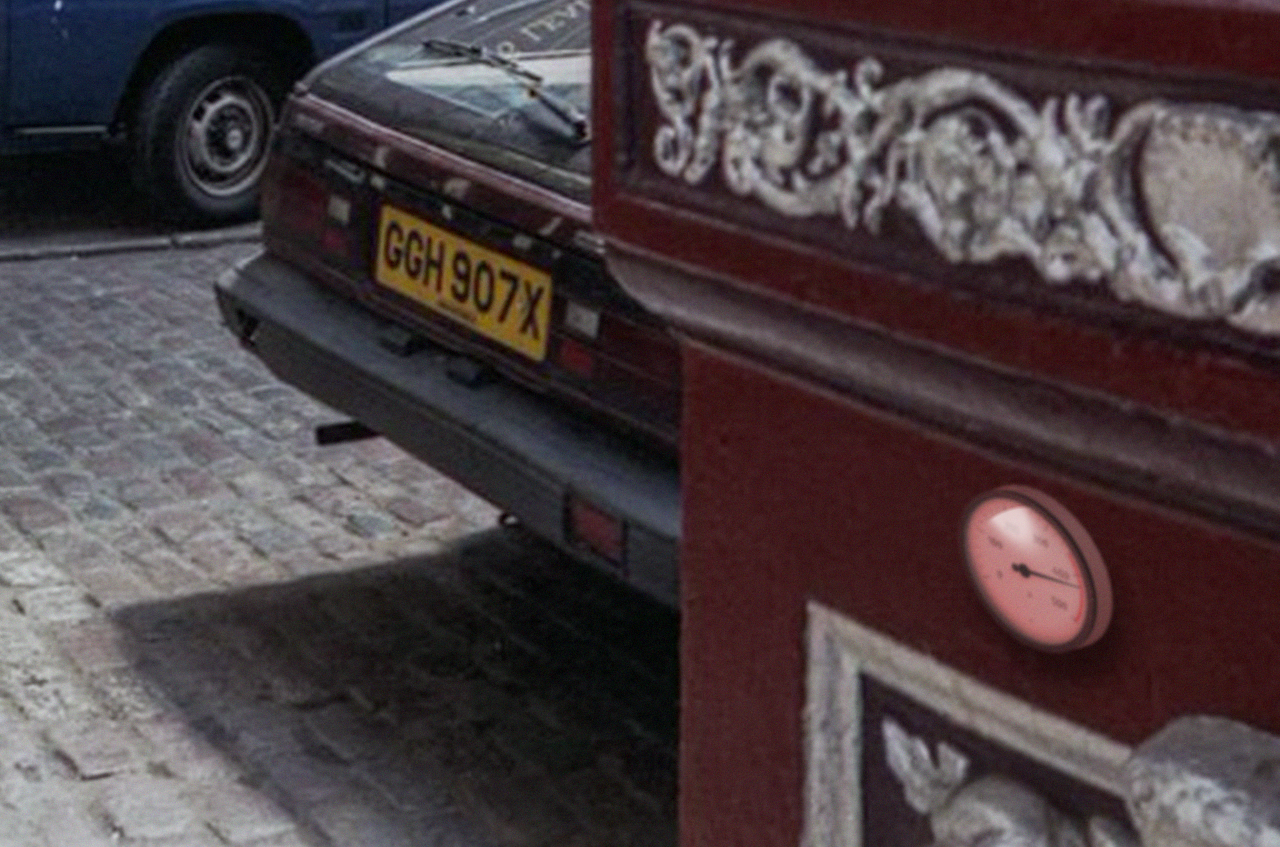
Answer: 420 (V)
